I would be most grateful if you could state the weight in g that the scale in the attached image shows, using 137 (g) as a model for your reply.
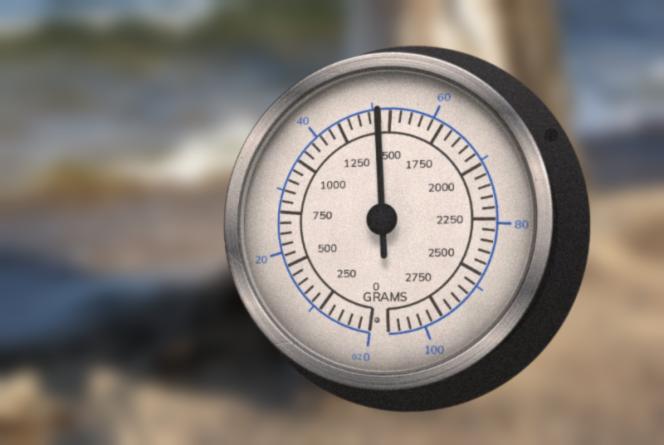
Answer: 1450 (g)
